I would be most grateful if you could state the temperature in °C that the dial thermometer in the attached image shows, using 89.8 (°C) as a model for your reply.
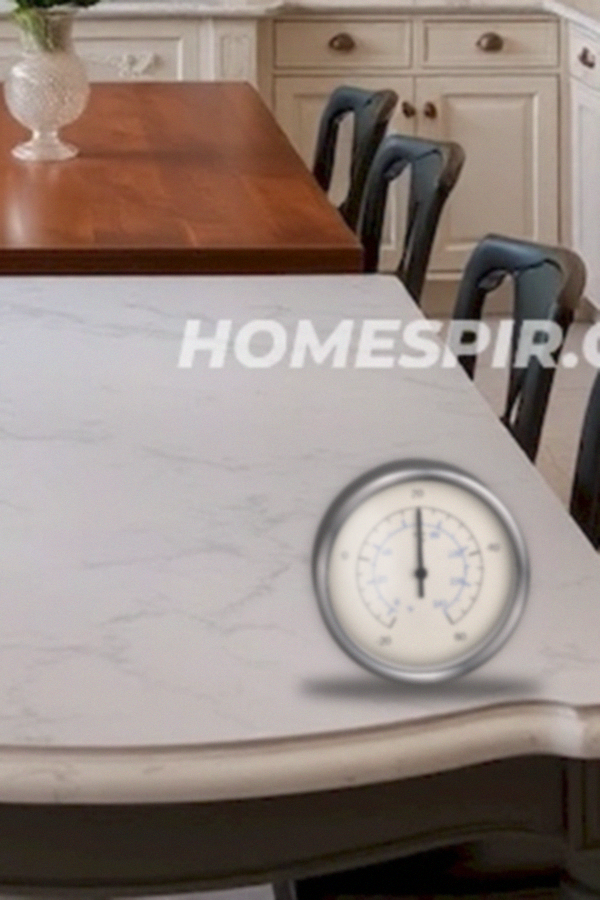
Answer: 20 (°C)
